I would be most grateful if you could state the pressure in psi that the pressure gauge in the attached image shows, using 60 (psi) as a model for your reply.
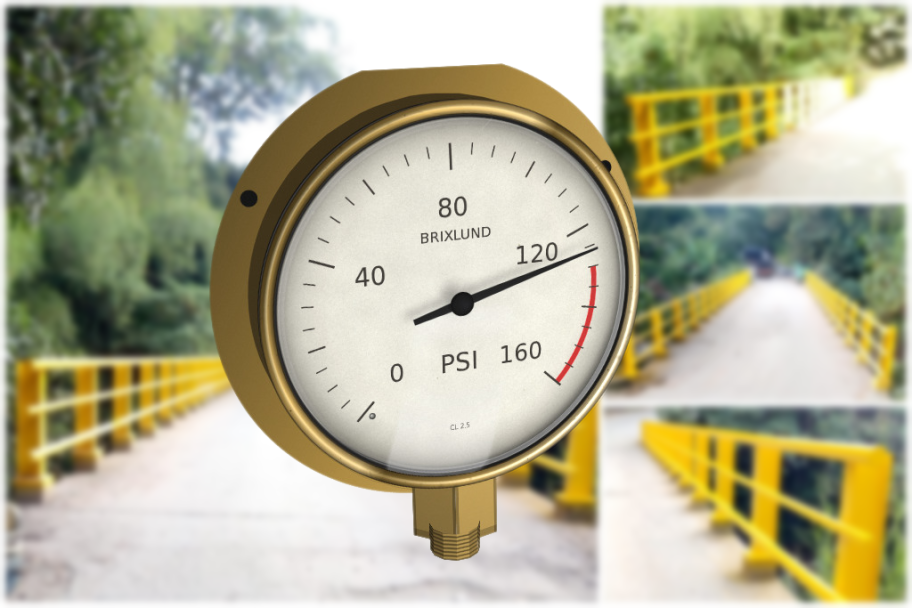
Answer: 125 (psi)
